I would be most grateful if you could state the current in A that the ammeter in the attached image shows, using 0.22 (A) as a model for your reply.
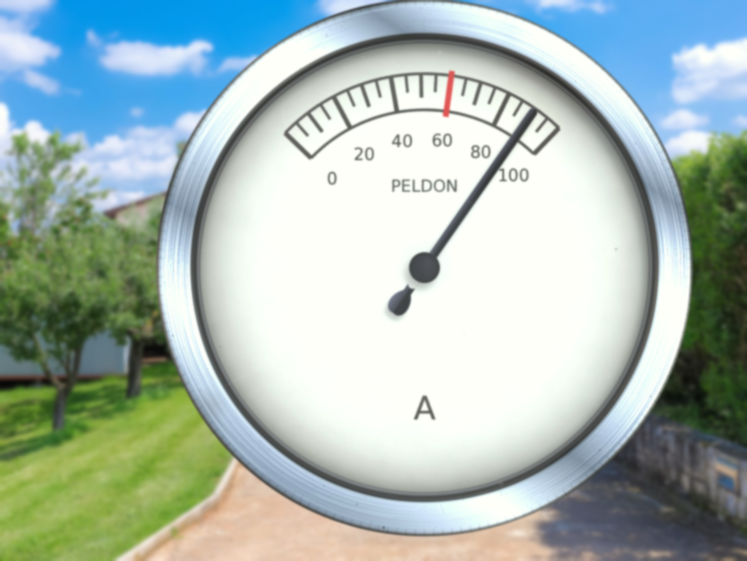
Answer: 90 (A)
